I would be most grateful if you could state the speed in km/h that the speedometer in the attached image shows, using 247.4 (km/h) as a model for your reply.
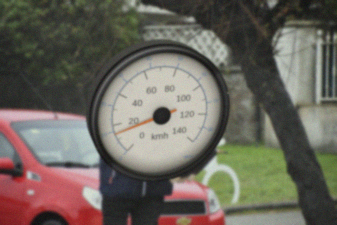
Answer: 15 (km/h)
